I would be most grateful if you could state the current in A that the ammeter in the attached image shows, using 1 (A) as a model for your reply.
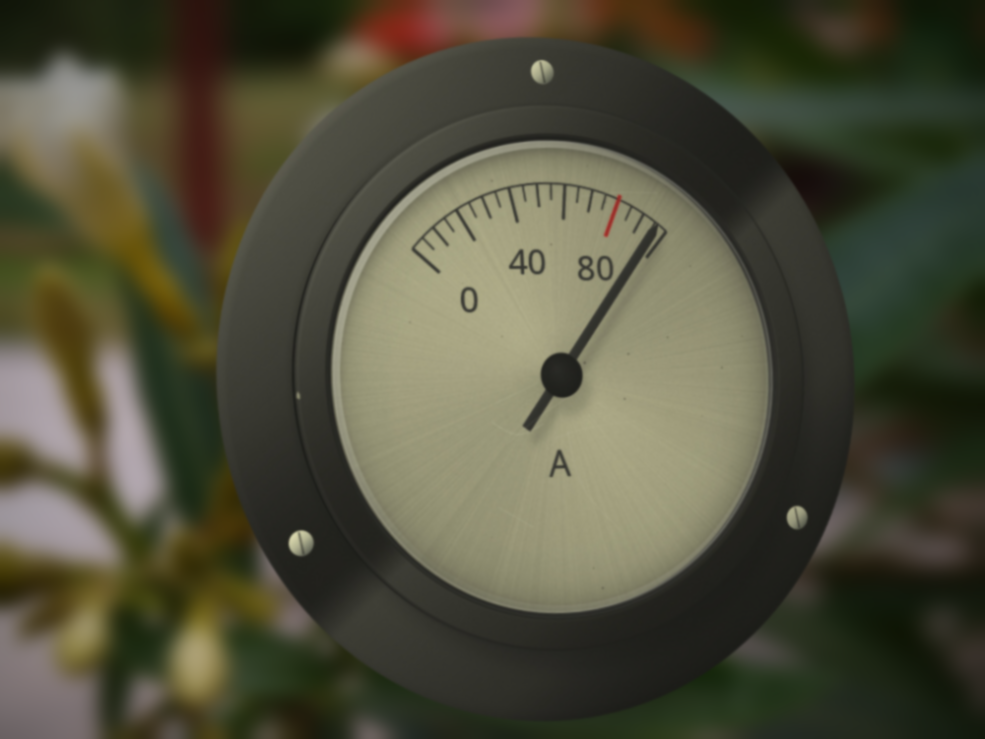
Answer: 95 (A)
